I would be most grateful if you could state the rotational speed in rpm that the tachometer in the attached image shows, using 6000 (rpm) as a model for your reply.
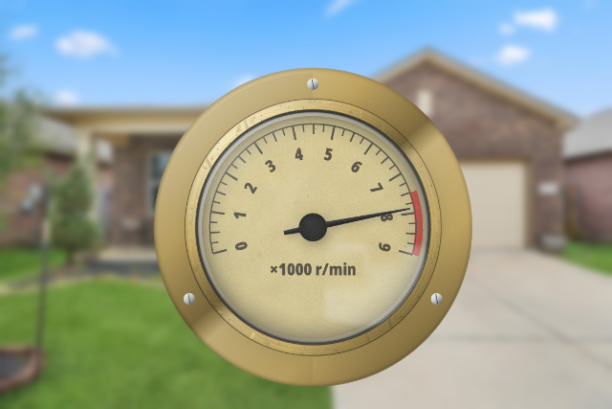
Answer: 7875 (rpm)
